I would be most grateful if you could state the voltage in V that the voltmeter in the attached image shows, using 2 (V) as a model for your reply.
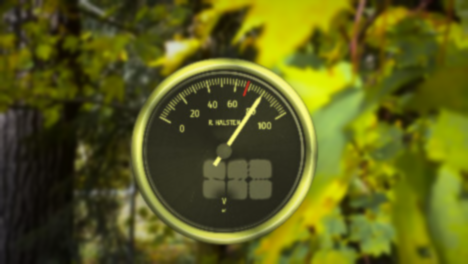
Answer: 80 (V)
